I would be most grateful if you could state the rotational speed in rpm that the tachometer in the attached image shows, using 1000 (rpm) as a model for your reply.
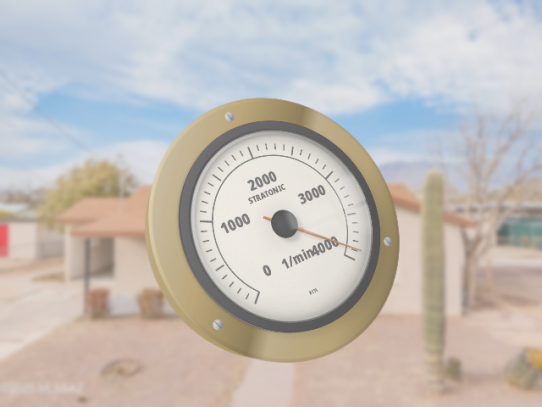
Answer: 3900 (rpm)
